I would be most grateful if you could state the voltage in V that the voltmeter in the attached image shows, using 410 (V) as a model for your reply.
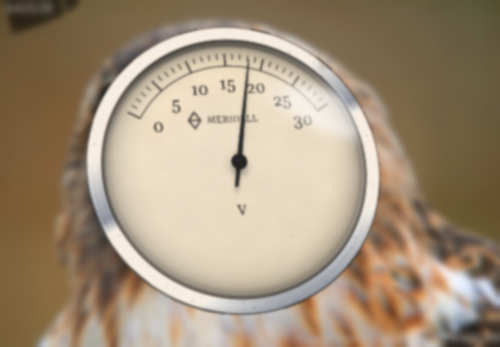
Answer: 18 (V)
